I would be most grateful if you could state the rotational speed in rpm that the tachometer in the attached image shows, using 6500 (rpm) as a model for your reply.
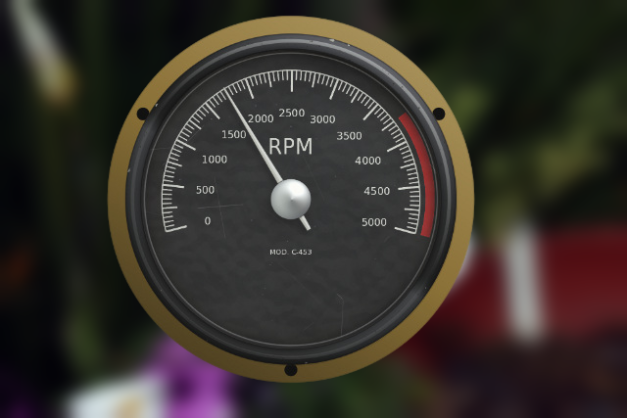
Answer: 1750 (rpm)
